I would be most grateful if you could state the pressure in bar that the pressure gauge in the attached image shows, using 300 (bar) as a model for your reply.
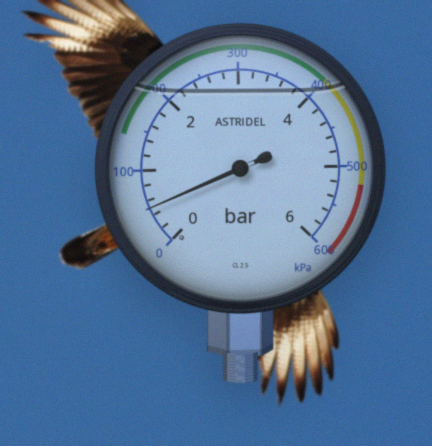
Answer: 0.5 (bar)
